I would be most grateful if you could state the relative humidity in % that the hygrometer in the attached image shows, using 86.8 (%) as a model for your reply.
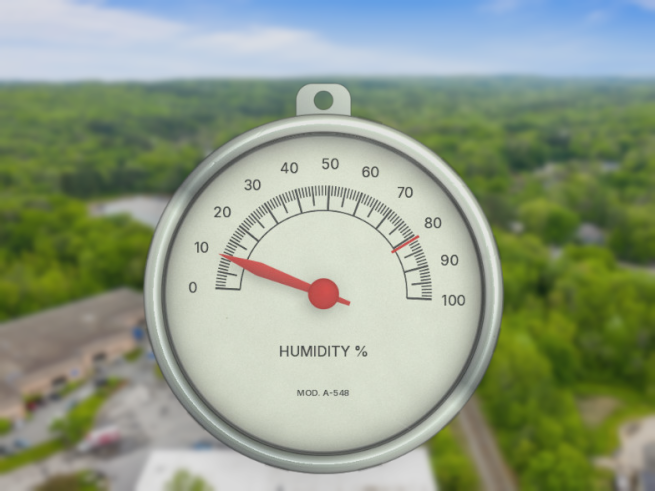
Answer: 10 (%)
